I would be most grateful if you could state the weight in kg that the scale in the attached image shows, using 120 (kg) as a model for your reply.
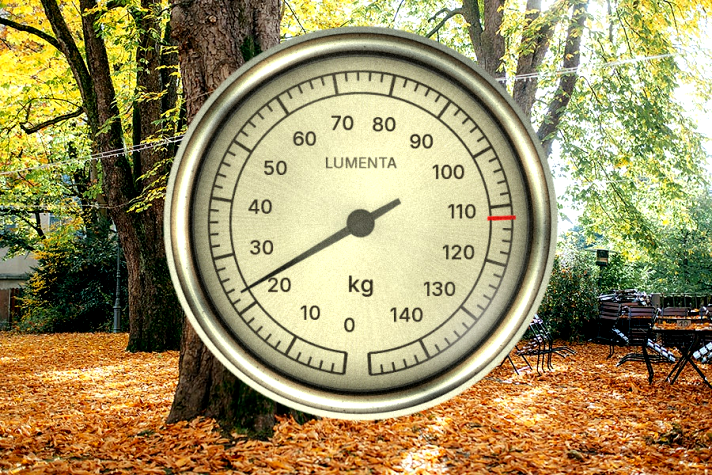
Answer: 23 (kg)
